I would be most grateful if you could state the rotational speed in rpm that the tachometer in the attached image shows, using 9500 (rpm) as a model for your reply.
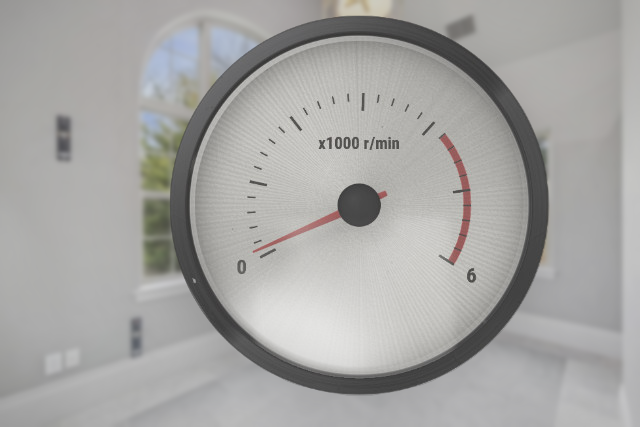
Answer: 100 (rpm)
